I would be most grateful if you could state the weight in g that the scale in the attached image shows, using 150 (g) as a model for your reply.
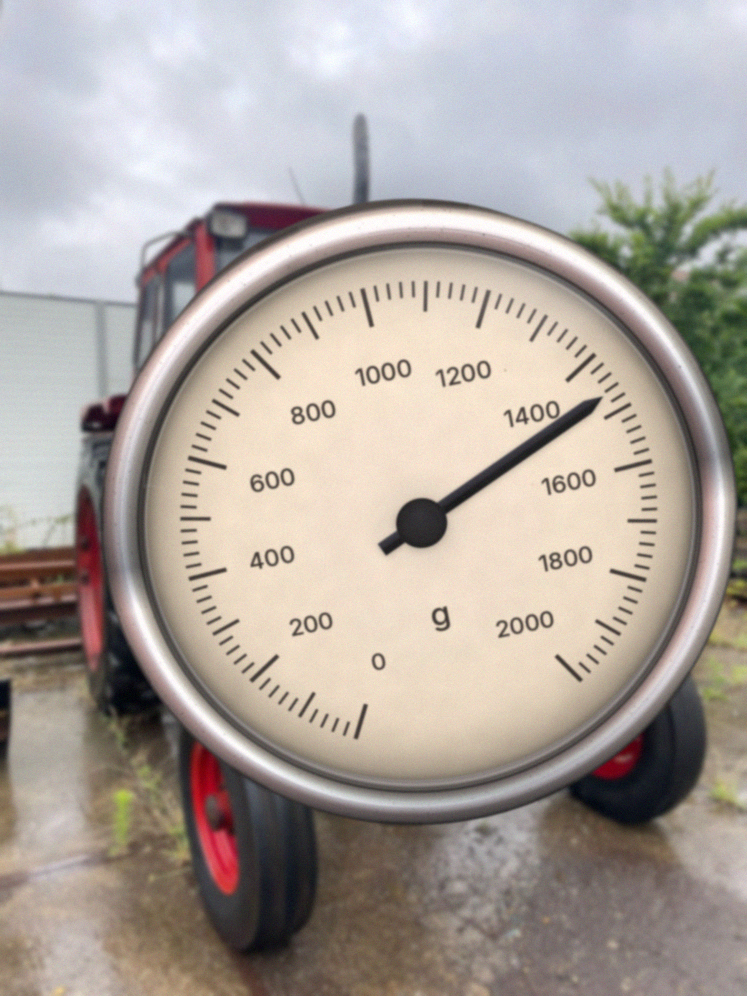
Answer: 1460 (g)
